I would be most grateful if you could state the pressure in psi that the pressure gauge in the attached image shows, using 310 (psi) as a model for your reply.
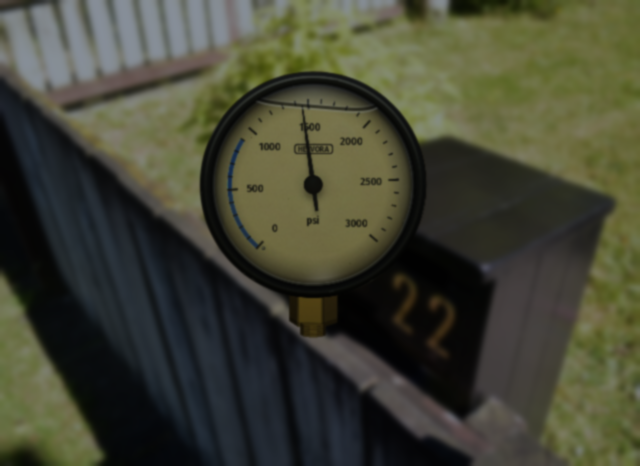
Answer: 1450 (psi)
